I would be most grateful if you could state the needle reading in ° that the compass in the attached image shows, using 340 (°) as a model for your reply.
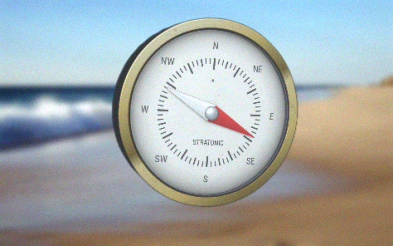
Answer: 115 (°)
